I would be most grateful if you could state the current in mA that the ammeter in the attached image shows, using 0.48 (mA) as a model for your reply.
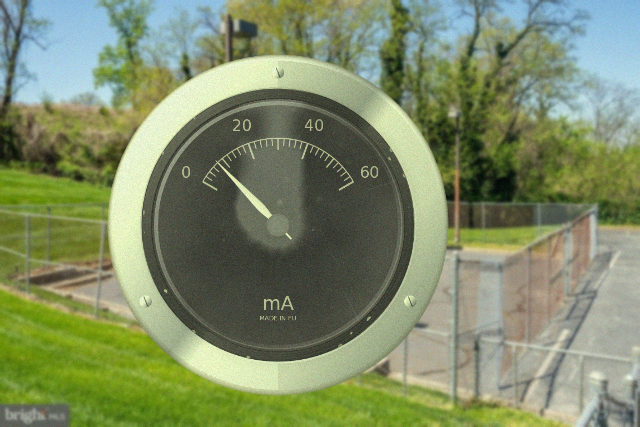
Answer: 8 (mA)
